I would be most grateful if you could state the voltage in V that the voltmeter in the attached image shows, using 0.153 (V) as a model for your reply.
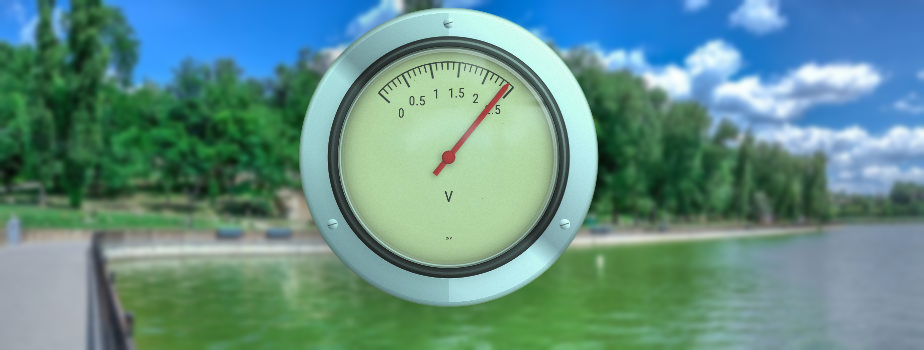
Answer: 2.4 (V)
